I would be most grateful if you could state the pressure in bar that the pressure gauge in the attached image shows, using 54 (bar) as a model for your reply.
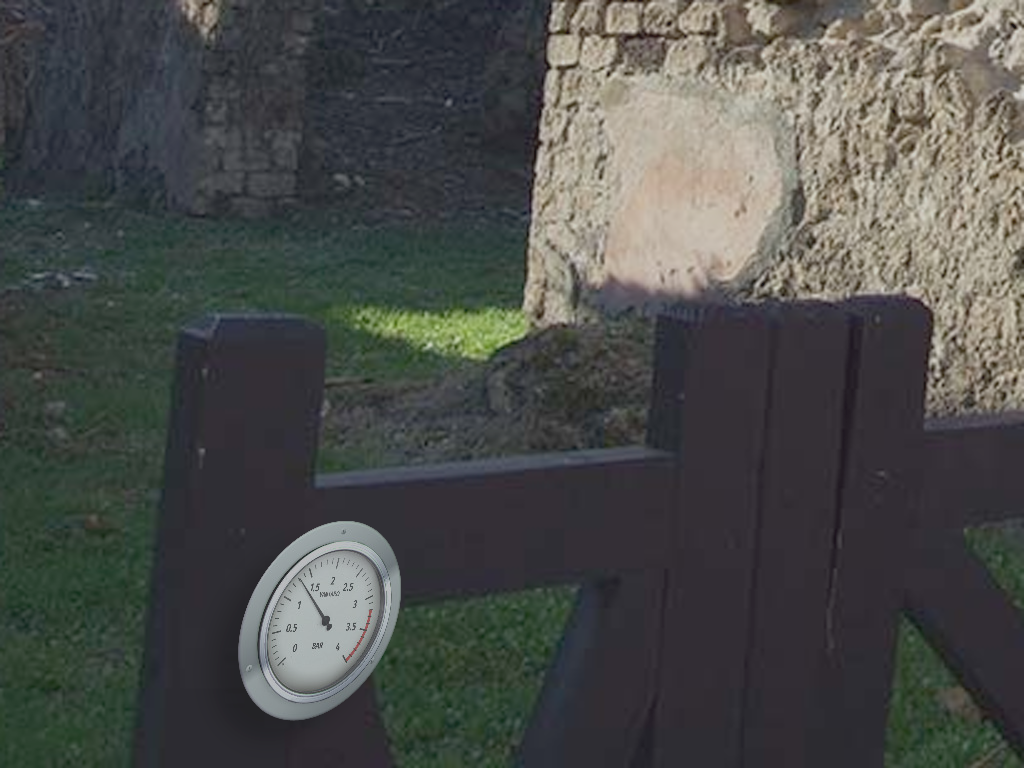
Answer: 1.3 (bar)
